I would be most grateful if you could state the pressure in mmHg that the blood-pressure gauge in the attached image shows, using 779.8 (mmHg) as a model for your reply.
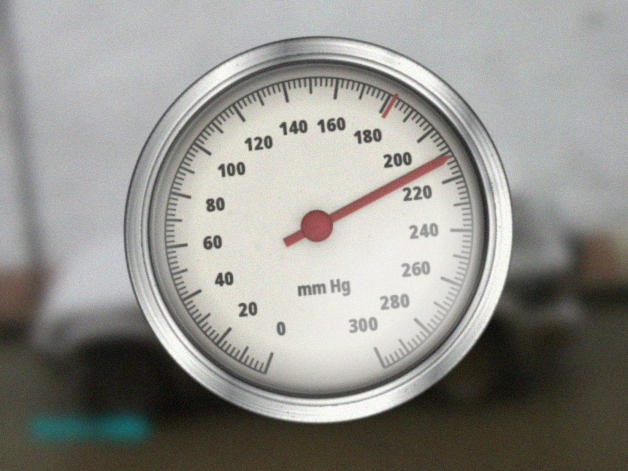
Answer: 212 (mmHg)
